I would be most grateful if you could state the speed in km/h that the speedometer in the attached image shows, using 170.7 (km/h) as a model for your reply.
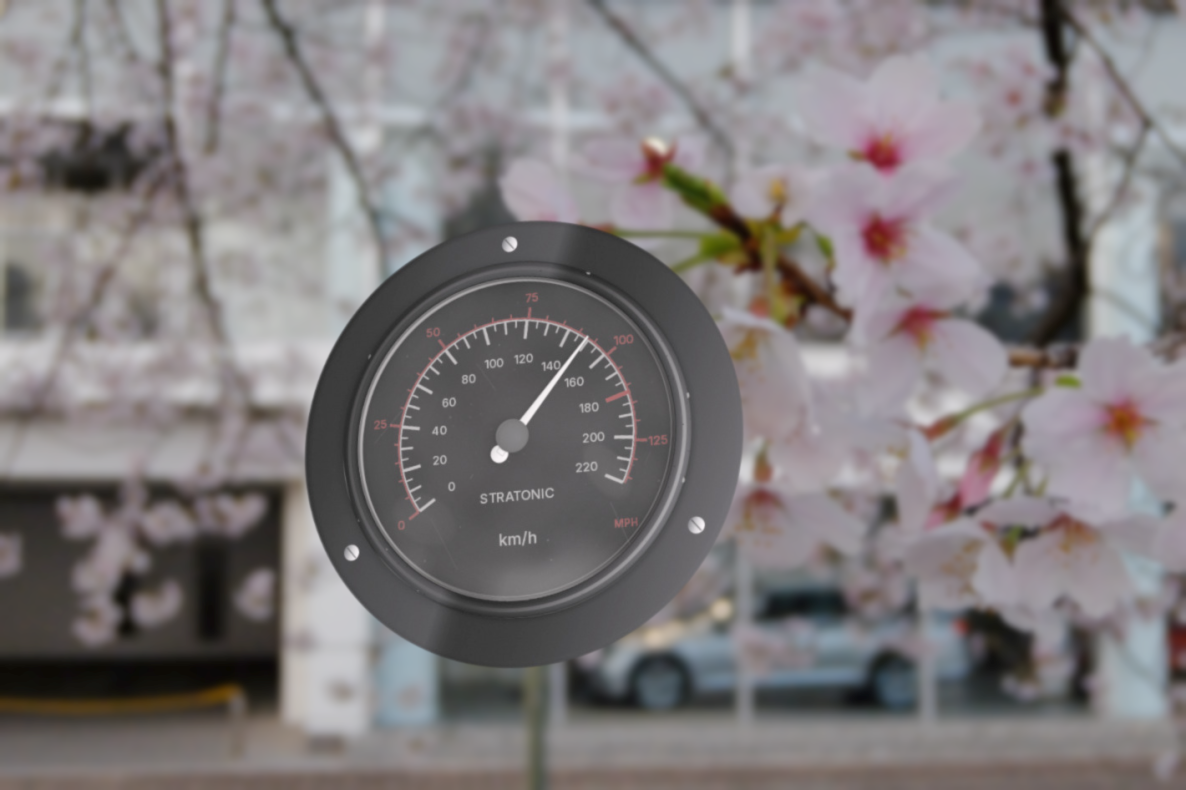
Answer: 150 (km/h)
